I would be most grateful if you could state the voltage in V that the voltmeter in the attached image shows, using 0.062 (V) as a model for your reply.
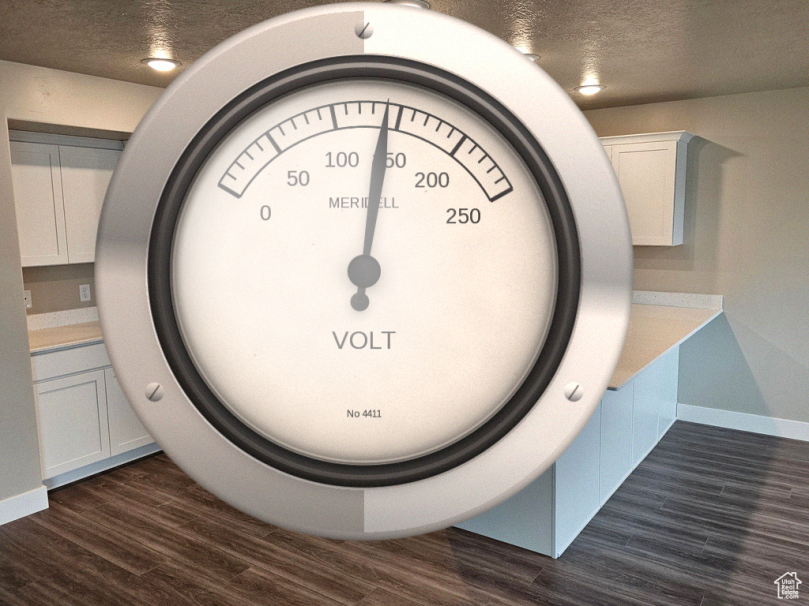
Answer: 140 (V)
